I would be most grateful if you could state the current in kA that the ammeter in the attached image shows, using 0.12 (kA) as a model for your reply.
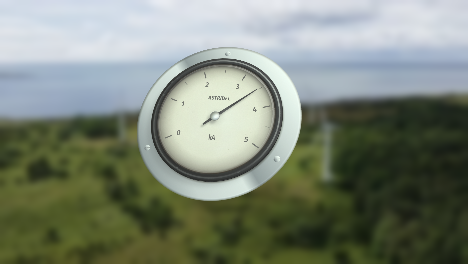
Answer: 3.5 (kA)
